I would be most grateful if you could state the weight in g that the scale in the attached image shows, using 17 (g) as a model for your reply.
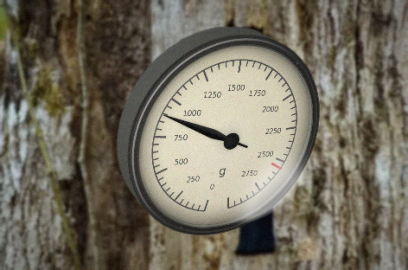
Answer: 900 (g)
